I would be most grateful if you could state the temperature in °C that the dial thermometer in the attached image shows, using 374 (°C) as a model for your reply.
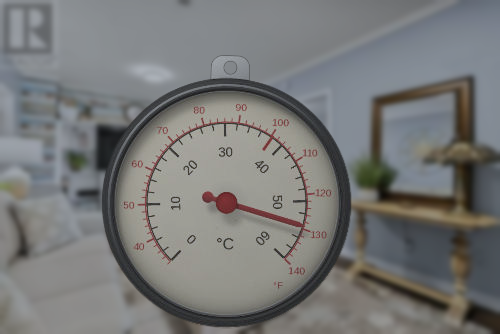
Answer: 54 (°C)
